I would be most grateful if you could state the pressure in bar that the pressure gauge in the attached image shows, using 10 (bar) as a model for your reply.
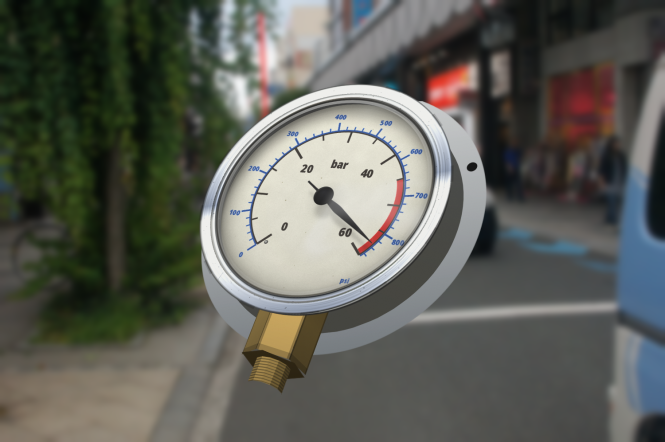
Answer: 57.5 (bar)
